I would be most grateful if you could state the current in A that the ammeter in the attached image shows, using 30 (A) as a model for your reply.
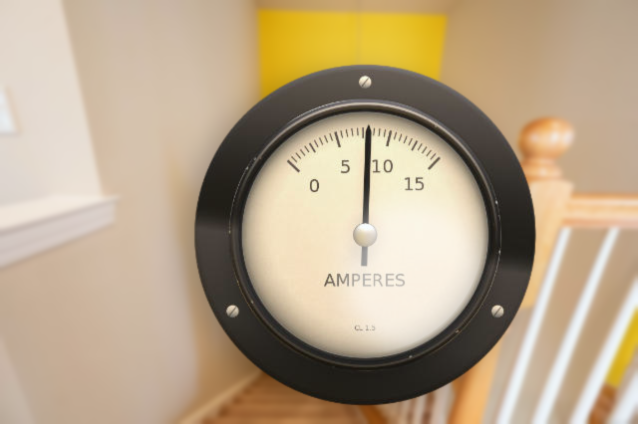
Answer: 8 (A)
